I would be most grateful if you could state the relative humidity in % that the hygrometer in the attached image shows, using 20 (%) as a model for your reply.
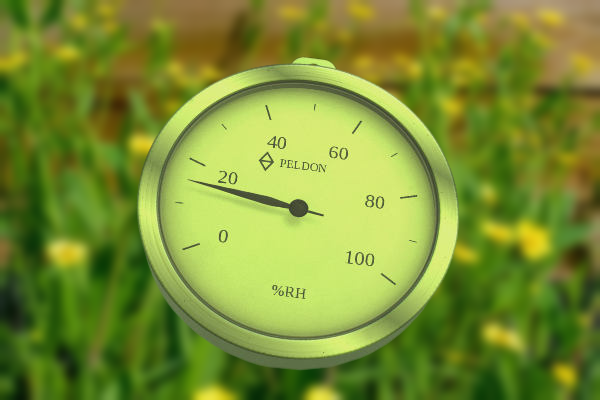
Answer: 15 (%)
